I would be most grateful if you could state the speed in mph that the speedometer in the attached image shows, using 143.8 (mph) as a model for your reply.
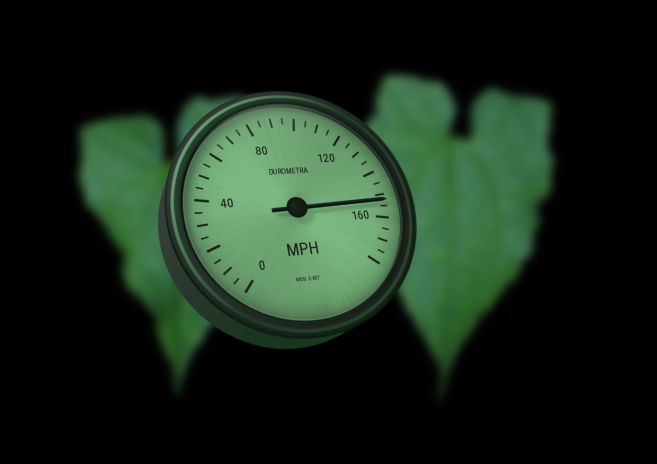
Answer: 152.5 (mph)
